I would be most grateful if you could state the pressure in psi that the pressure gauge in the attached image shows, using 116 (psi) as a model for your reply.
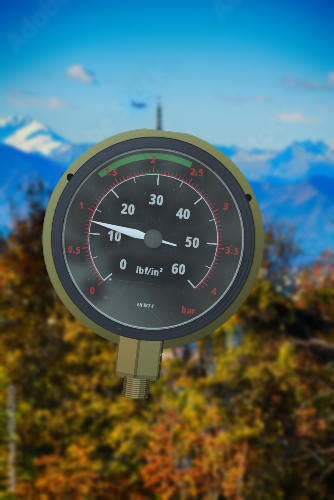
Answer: 12.5 (psi)
